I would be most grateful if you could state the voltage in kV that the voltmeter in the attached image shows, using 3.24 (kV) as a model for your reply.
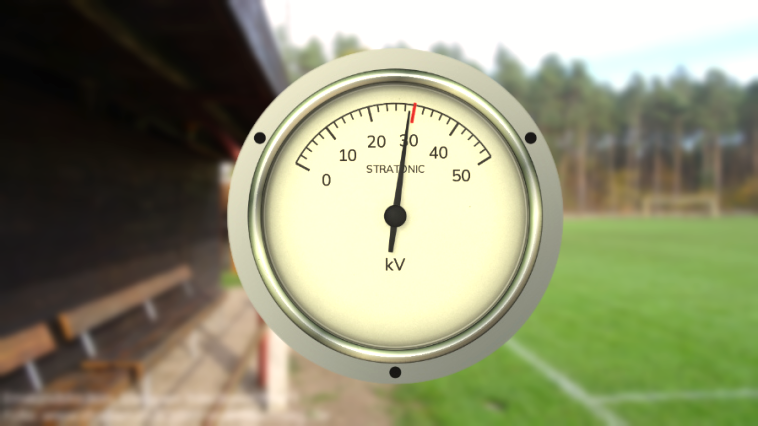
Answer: 29 (kV)
